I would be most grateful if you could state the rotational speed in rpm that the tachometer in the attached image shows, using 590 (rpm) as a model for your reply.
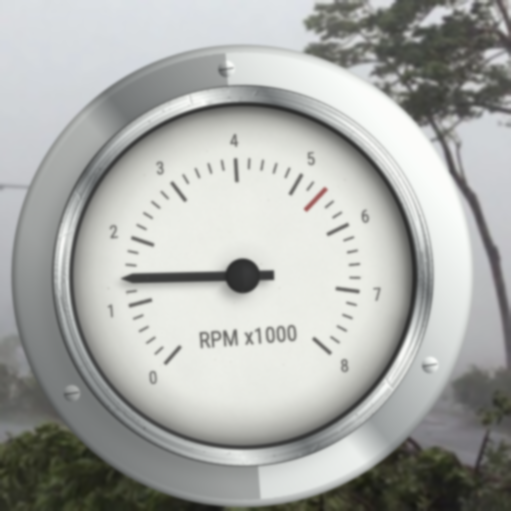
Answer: 1400 (rpm)
